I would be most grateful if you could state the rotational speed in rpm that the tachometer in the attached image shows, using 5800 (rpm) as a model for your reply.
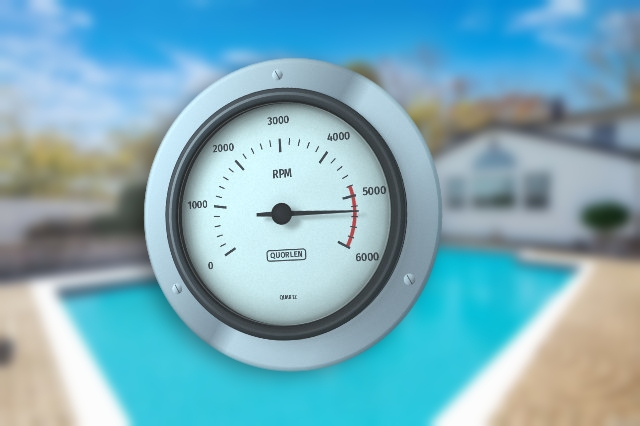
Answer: 5300 (rpm)
